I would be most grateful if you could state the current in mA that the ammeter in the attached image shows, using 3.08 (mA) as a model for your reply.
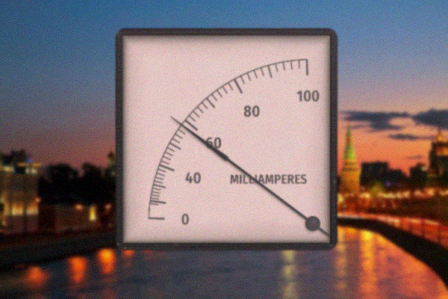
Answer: 58 (mA)
